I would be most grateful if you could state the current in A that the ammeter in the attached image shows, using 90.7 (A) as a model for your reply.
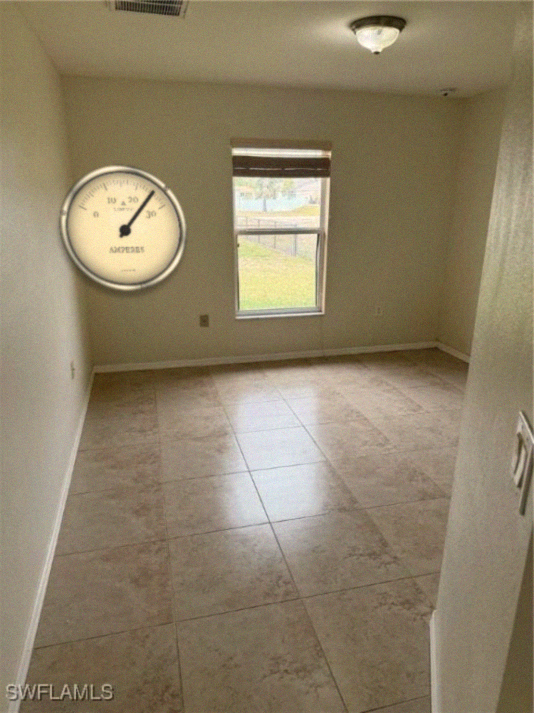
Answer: 25 (A)
